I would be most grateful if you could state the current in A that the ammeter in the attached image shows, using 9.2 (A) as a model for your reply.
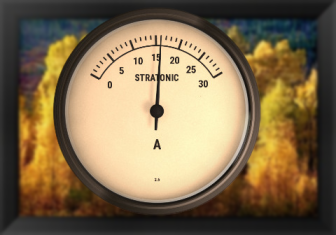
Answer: 16 (A)
